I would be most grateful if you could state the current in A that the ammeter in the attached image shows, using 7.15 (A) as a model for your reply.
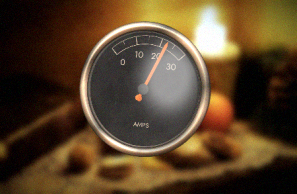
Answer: 22.5 (A)
